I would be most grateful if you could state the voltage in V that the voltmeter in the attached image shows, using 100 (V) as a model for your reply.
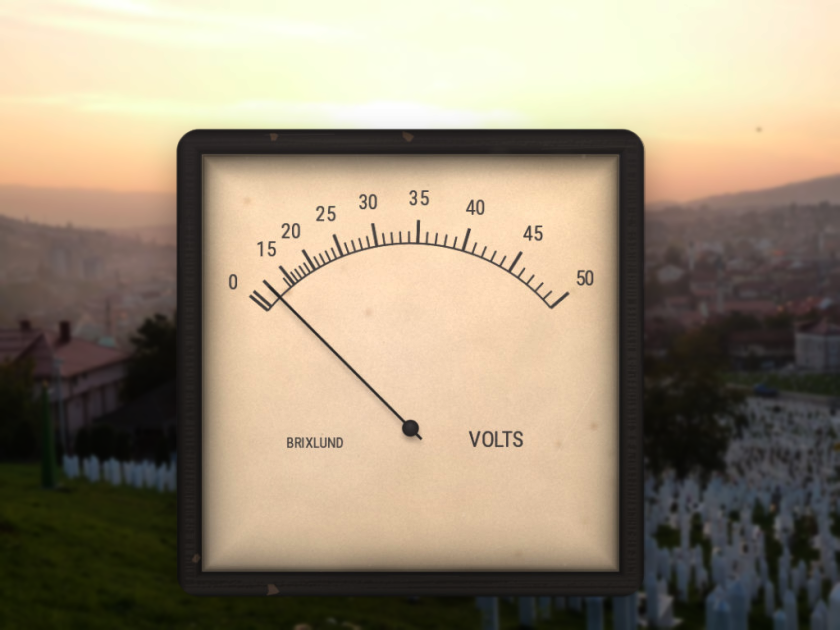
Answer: 10 (V)
